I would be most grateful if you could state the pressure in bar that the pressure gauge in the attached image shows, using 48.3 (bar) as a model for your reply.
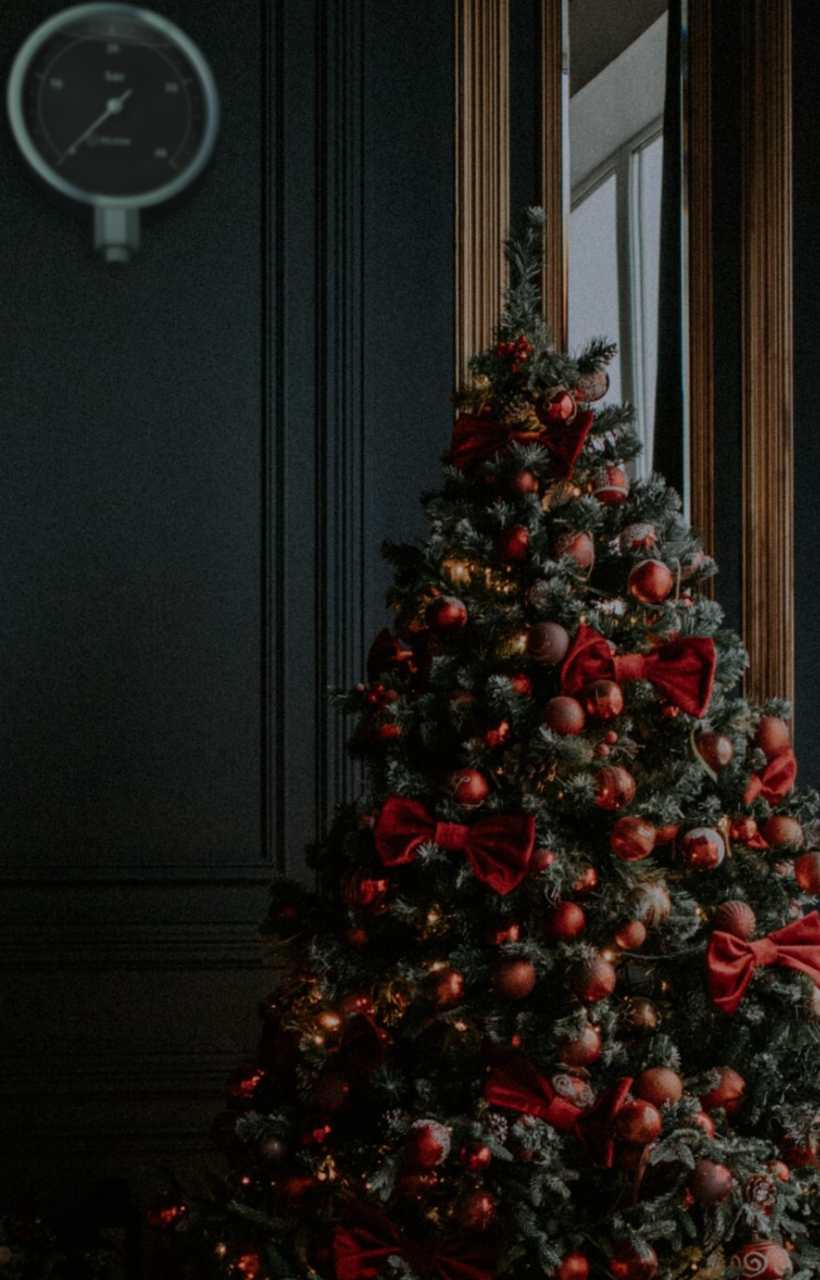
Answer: 0 (bar)
